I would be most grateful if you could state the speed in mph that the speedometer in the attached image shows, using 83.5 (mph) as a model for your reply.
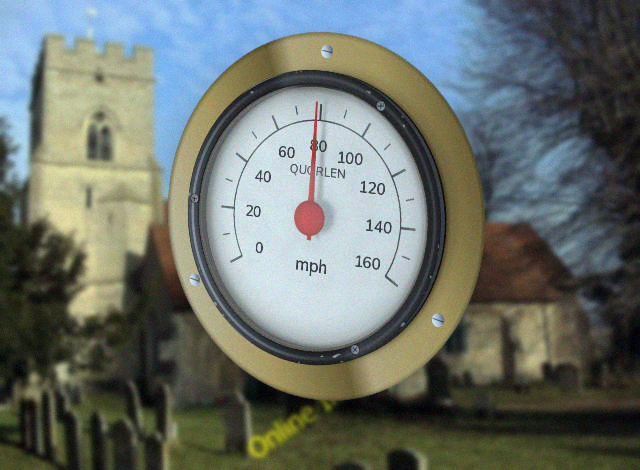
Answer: 80 (mph)
